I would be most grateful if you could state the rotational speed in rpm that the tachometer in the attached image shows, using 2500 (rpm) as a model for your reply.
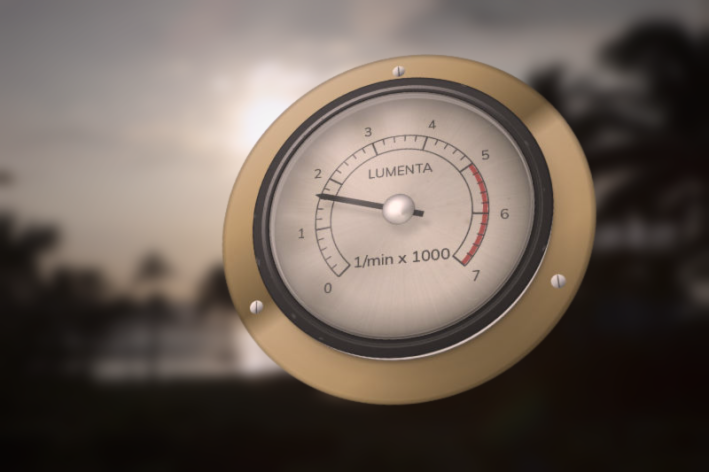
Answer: 1600 (rpm)
